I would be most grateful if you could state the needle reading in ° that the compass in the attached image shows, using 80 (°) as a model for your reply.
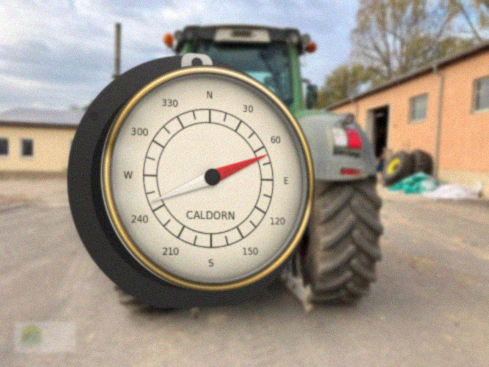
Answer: 67.5 (°)
